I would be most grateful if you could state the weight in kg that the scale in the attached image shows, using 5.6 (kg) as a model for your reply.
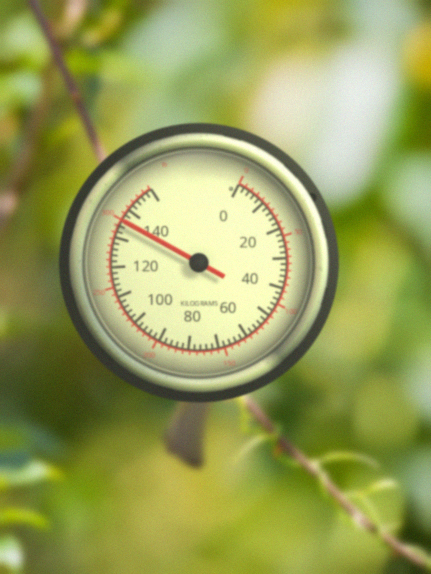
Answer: 136 (kg)
